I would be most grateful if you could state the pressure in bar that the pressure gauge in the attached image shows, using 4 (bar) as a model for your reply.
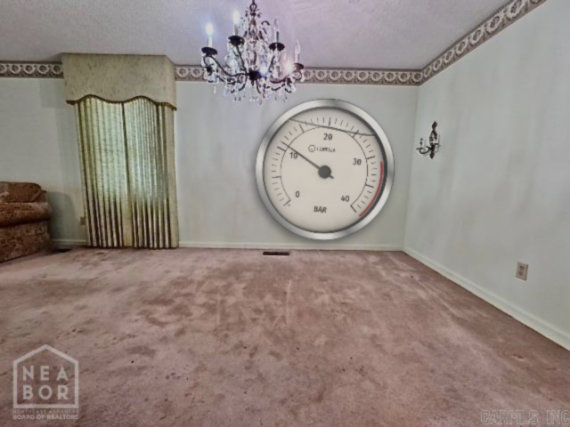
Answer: 11 (bar)
